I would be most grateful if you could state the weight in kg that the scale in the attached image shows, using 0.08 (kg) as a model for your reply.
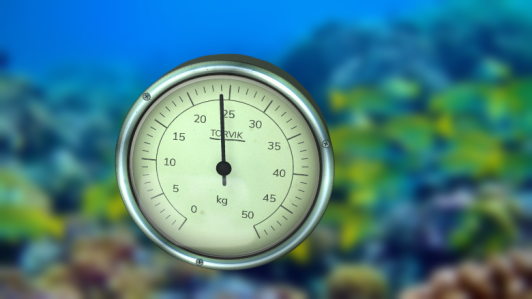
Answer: 24 (kg)
